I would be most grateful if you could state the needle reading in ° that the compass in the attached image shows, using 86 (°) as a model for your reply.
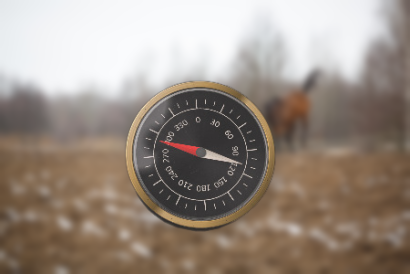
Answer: 290 (°)
